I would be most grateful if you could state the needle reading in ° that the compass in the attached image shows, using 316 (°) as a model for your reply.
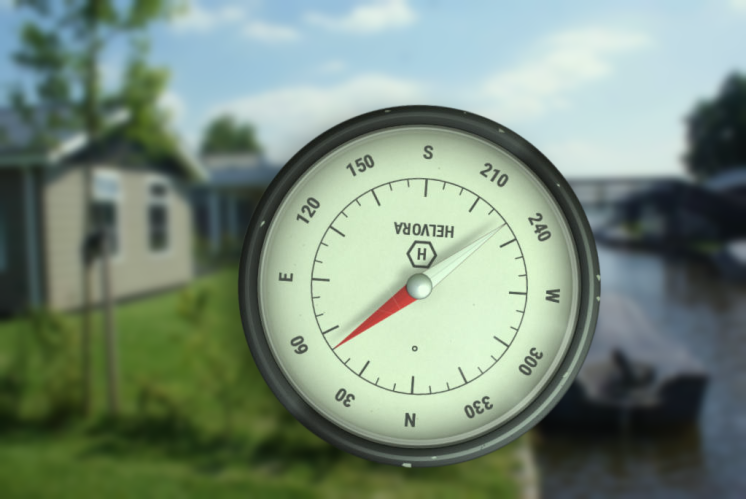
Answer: 50 (°)
